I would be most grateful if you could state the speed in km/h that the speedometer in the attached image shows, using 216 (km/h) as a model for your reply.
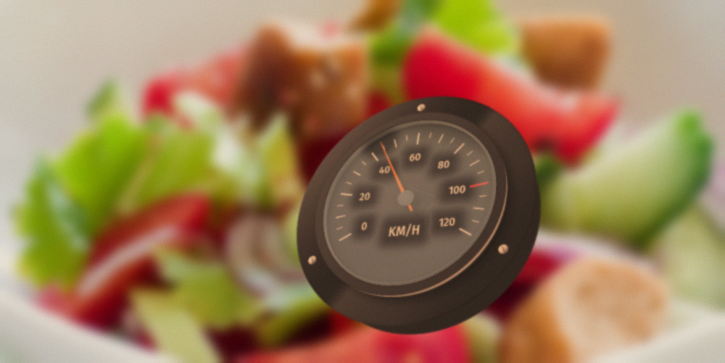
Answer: 45 (km/h)
